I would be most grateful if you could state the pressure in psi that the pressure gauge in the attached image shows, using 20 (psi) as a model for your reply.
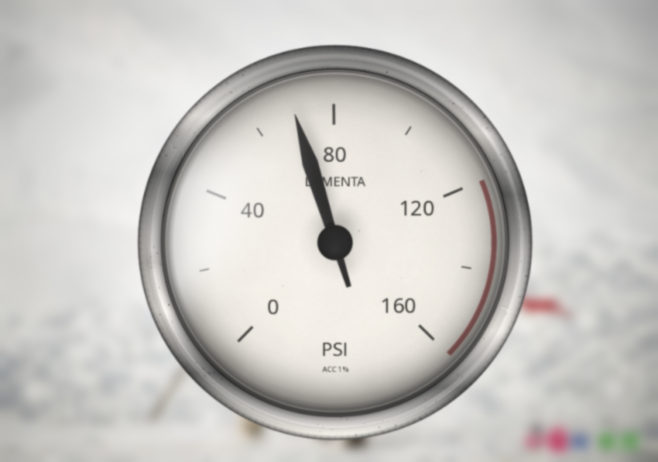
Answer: 70 (psi)
